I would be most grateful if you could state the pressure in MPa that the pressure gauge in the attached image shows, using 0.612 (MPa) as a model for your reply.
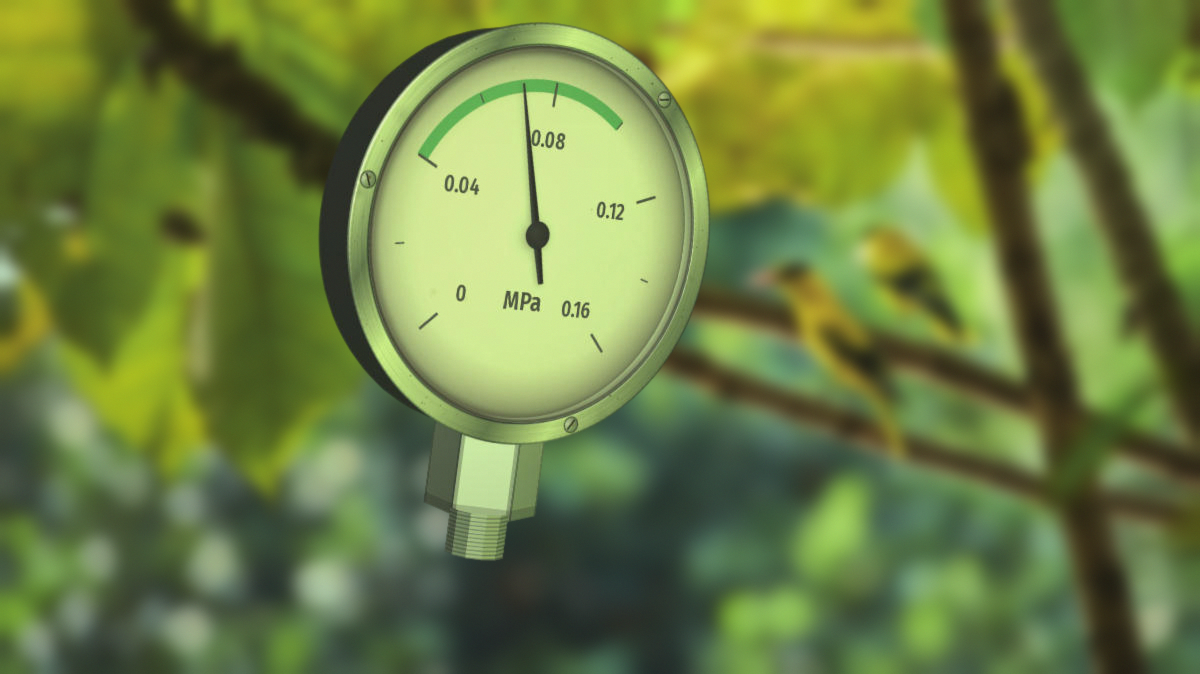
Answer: 0.07 (MPa)
